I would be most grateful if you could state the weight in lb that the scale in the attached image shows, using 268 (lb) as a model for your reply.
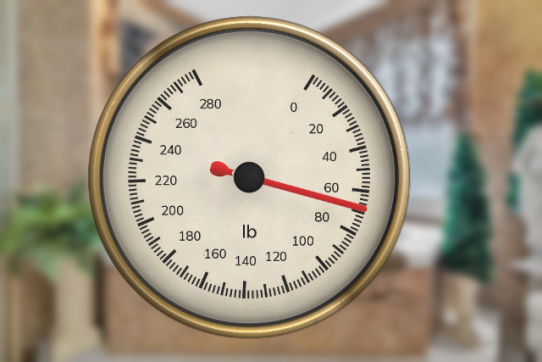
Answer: 68 (lb)
